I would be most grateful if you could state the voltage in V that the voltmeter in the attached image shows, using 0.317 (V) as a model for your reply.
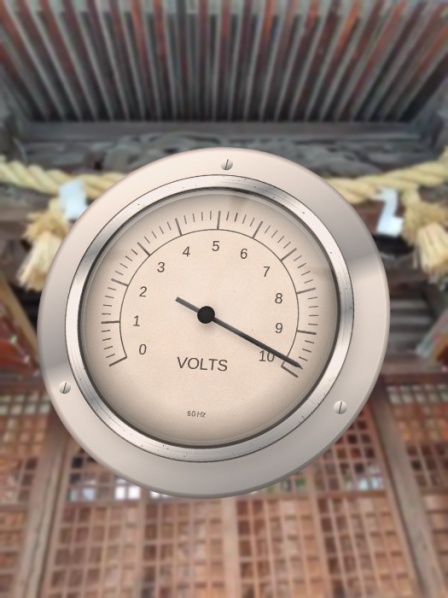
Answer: 9.8 (V)
